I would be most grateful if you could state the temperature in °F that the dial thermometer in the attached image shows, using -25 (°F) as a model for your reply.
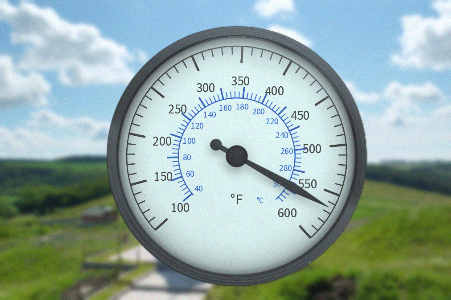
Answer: 565 (°F)
